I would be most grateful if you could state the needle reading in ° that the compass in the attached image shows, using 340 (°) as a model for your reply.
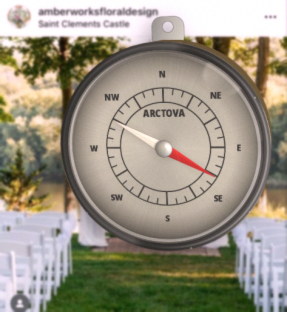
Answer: 120 (°)
